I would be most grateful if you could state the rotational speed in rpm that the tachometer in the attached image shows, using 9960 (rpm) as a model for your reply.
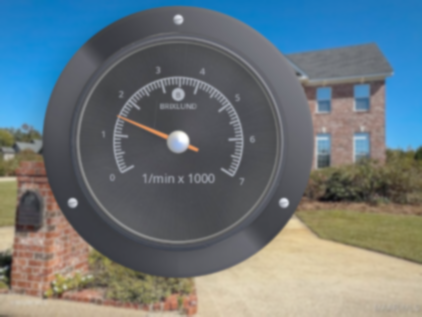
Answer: 1500 (rpm)
